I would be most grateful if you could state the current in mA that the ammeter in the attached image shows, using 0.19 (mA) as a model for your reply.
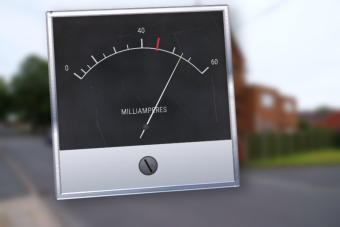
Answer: 52.5 (mA)
